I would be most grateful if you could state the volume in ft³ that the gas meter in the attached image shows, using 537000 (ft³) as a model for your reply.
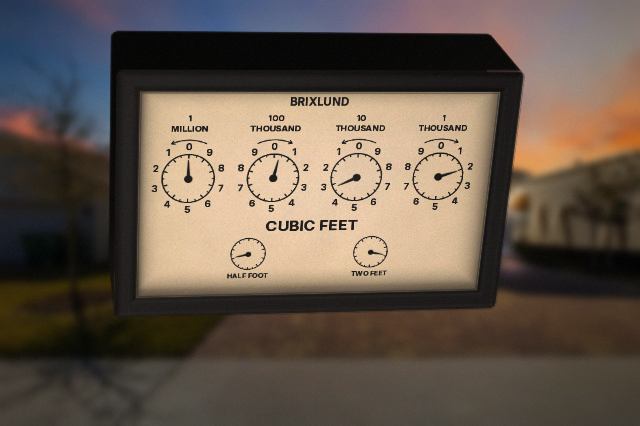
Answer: 3200 (ft³)
